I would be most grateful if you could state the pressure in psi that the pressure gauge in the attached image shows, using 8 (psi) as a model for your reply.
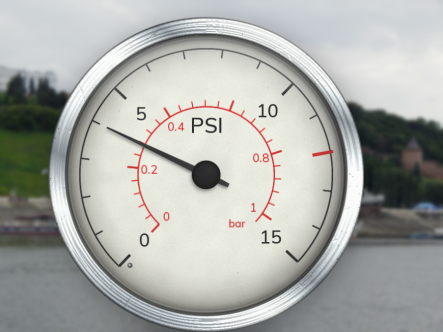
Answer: 4 (psi)
